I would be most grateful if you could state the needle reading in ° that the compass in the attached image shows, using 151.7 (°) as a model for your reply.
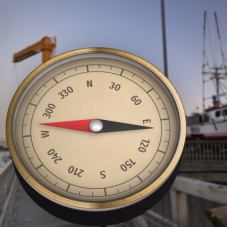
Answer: 280 (°)
